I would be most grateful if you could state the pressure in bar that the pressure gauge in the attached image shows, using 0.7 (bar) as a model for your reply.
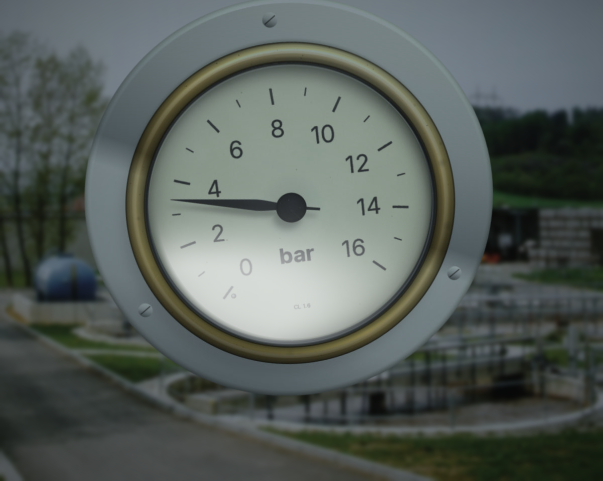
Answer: 3.5 (bar)
